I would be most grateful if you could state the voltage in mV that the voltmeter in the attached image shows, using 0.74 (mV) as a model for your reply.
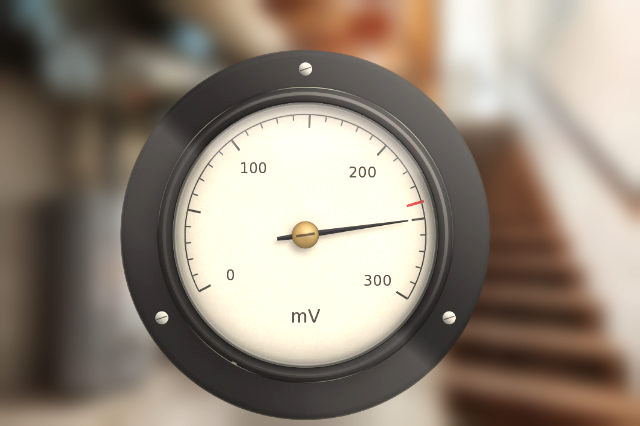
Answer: 250 (mV)
